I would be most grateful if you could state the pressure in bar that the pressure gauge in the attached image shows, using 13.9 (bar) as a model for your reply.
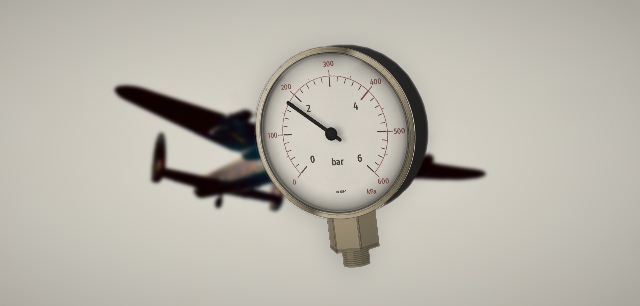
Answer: 1.8 (bar)
